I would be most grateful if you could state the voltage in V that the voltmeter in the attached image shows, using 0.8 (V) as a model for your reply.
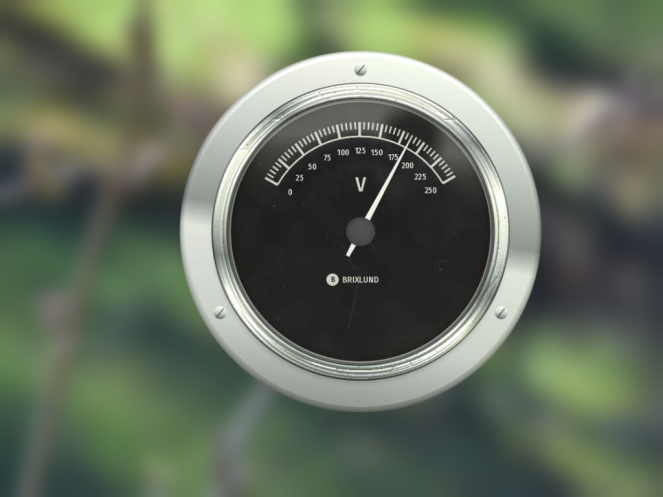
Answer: 185 (V)
